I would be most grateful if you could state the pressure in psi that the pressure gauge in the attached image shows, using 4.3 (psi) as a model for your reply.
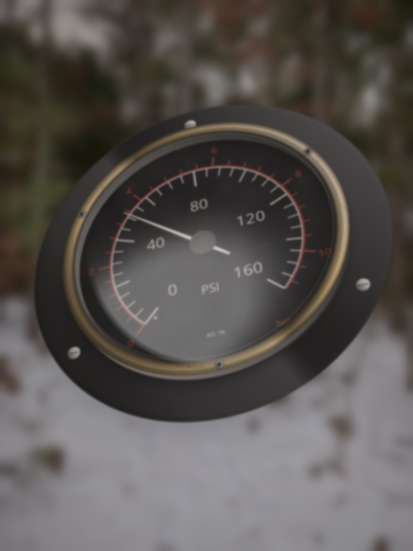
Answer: 50 (psi)
